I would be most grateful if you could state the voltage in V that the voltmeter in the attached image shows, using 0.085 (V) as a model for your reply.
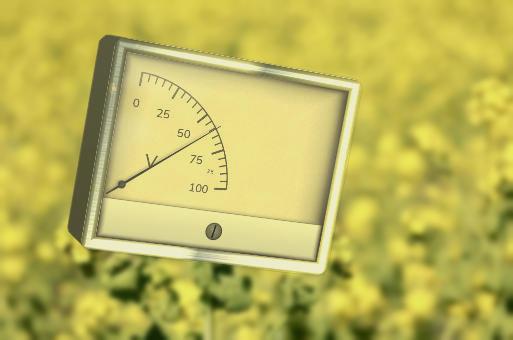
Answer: 60 (V)
